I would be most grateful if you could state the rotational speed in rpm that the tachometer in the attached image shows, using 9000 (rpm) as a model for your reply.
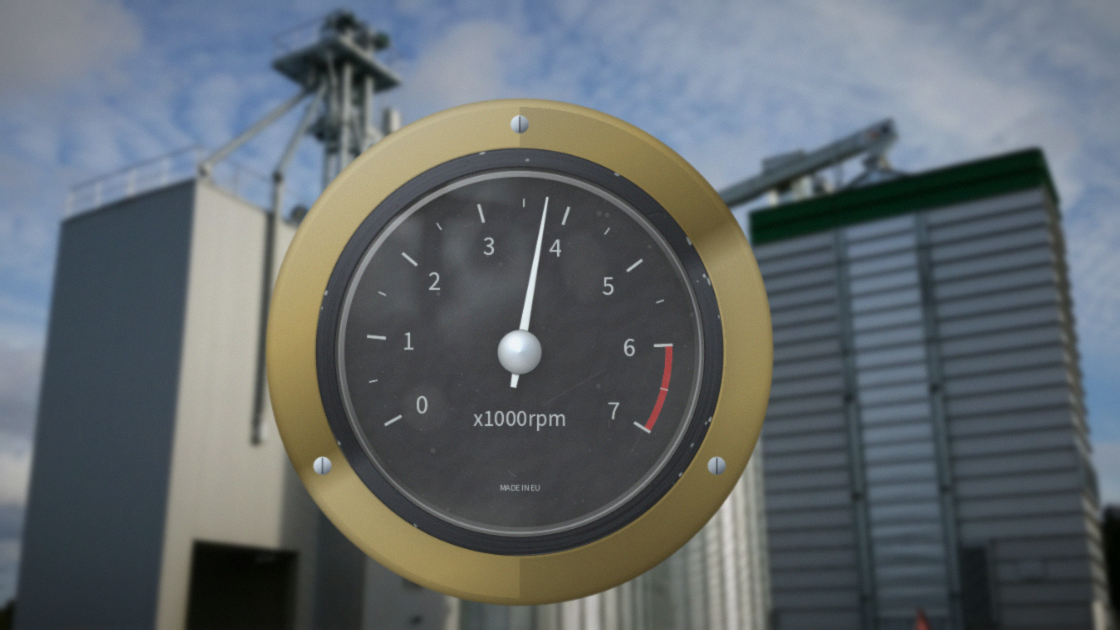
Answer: 3750 (rpm)
